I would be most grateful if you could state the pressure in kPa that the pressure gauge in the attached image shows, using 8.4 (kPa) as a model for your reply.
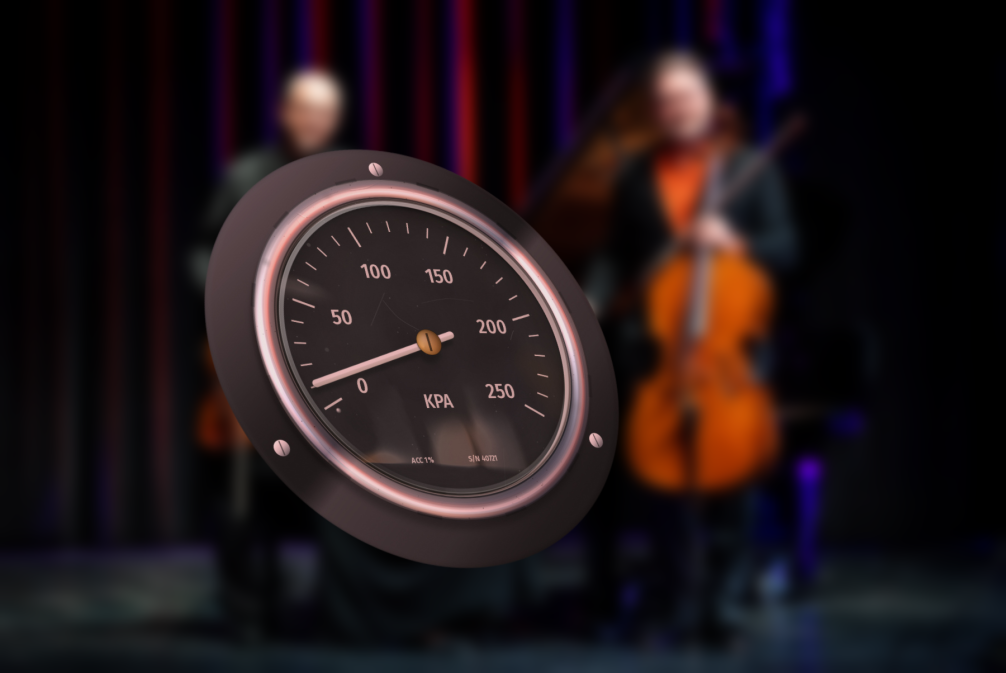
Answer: 10 (kPa)
